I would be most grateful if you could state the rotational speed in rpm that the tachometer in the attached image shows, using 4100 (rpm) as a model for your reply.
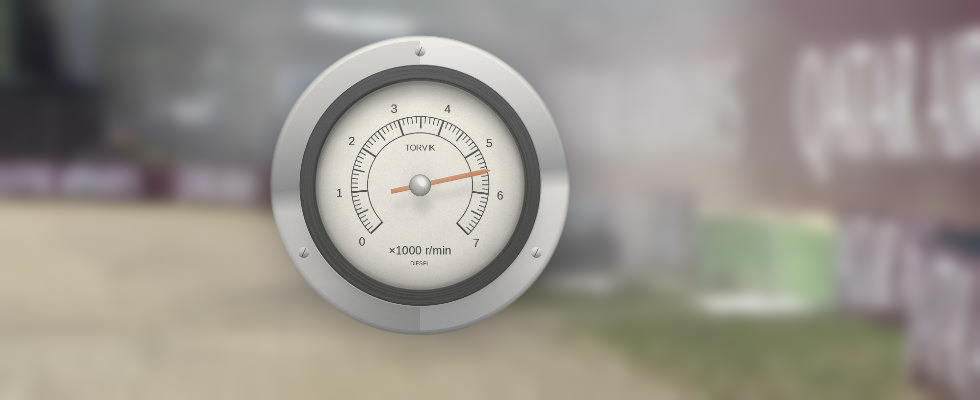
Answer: 5500 (rpm)
